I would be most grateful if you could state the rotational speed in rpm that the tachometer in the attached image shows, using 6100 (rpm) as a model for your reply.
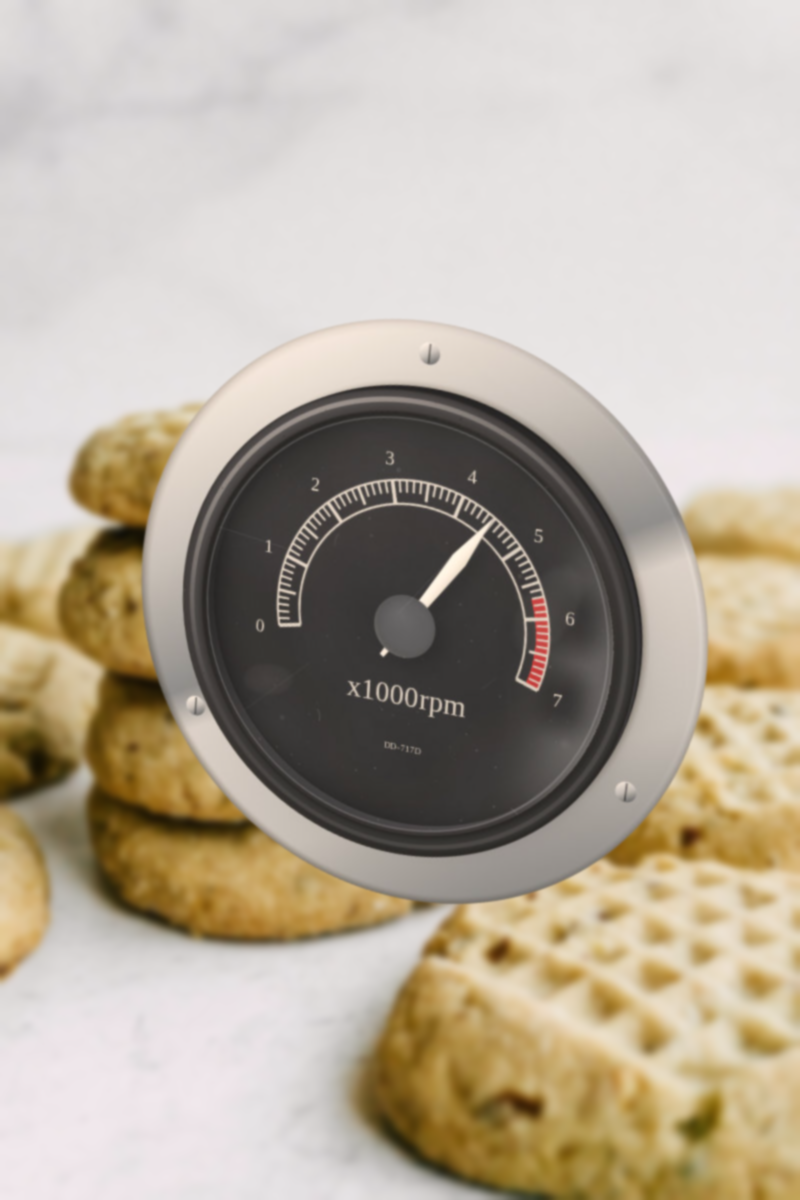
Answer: 4500 (rpm)
